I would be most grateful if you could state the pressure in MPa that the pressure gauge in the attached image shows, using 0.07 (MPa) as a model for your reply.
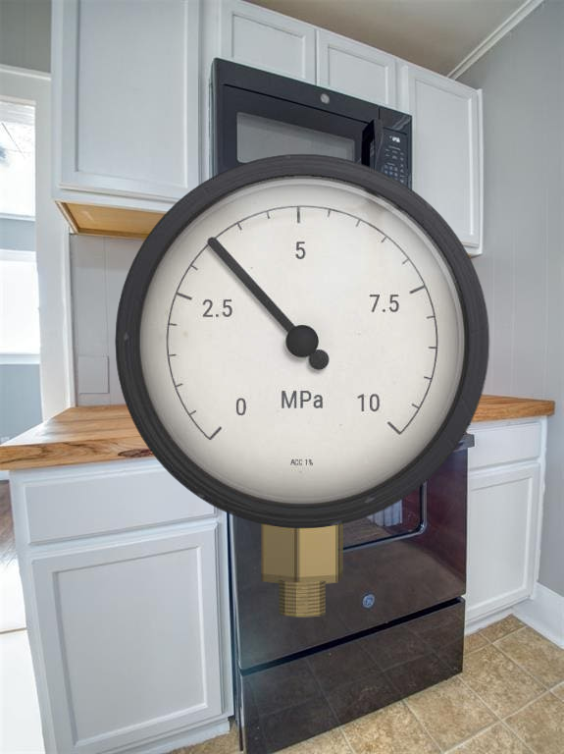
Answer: 3.5 (MPa)
